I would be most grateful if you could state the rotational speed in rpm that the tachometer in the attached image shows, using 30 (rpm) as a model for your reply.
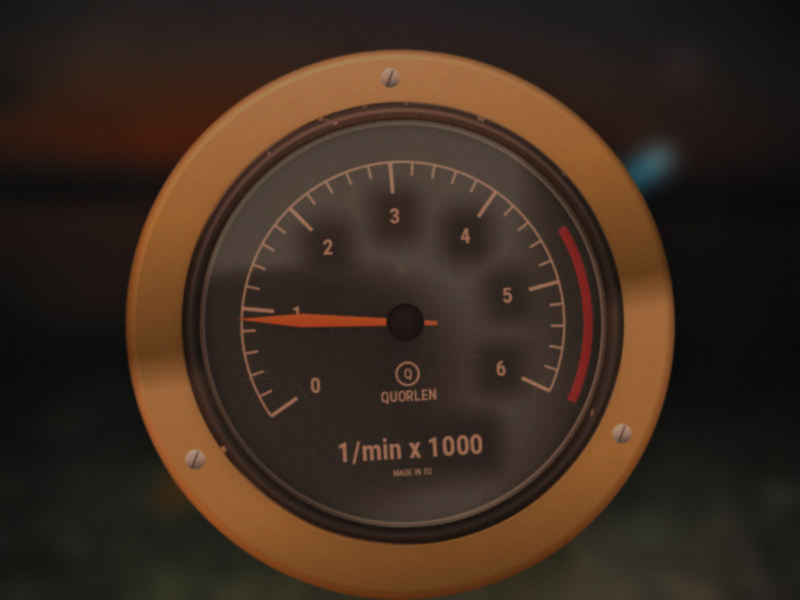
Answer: 900 (rpm)
